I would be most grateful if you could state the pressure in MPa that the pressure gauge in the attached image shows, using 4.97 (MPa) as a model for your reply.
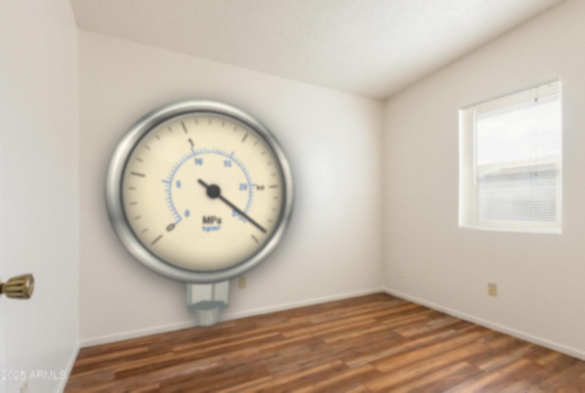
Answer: 2.4 (MPa)
